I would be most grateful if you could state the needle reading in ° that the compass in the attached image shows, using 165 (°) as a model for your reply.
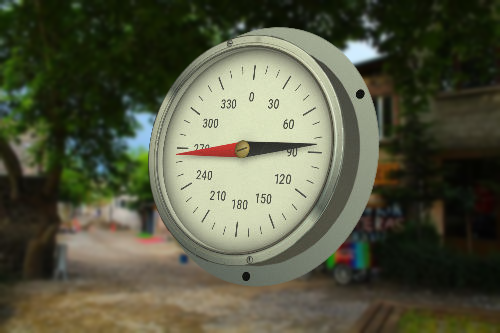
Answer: 265 (°)
